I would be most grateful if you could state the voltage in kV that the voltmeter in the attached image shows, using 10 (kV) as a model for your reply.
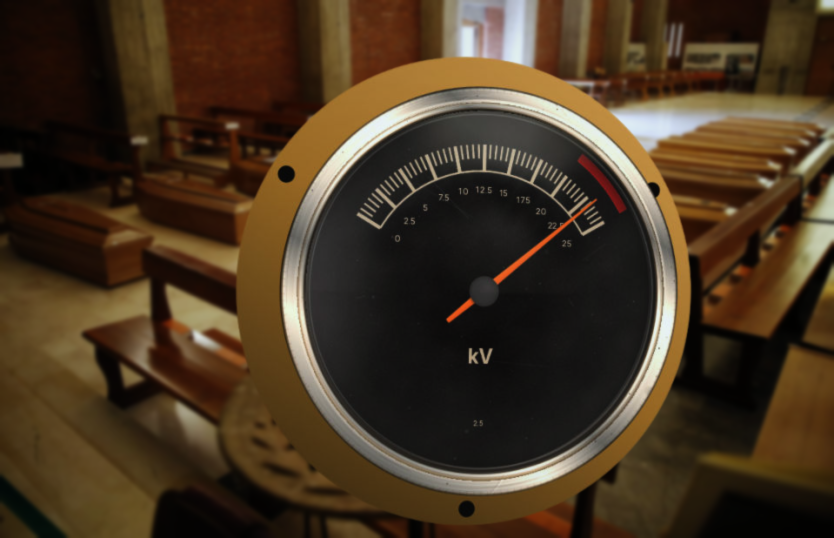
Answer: 23 (kV)
